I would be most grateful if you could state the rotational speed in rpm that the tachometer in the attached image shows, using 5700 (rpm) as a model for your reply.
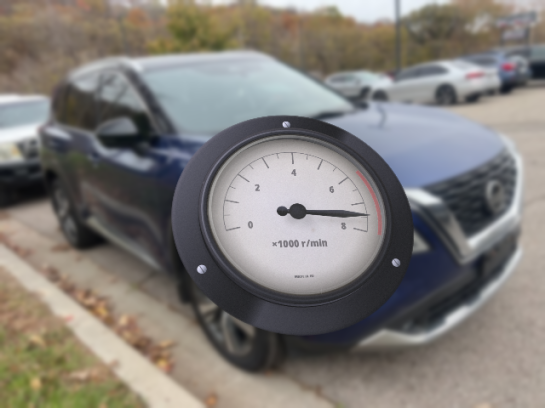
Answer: 7500 (rpm)
